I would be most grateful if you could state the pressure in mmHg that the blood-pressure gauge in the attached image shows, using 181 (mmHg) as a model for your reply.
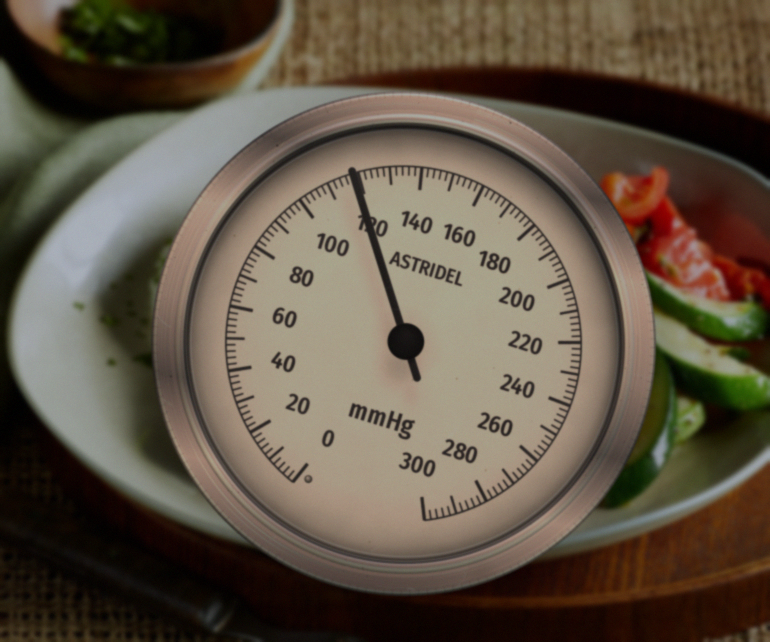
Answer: 118 (mmHg)
